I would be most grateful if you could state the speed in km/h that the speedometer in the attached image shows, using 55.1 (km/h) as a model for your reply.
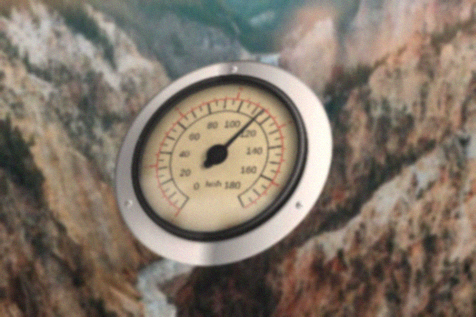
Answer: 115 (km/h)
